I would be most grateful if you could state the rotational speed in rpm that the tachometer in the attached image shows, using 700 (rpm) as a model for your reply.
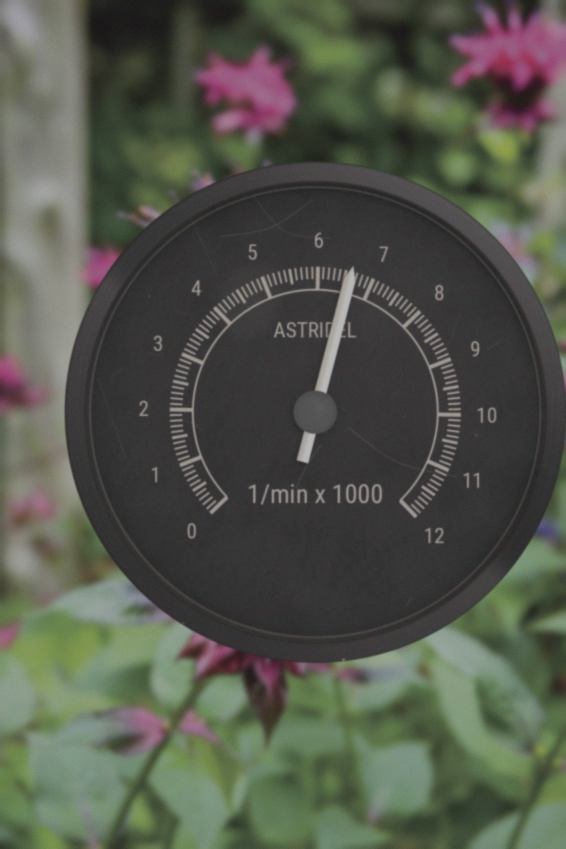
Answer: 6600 (rpm)
